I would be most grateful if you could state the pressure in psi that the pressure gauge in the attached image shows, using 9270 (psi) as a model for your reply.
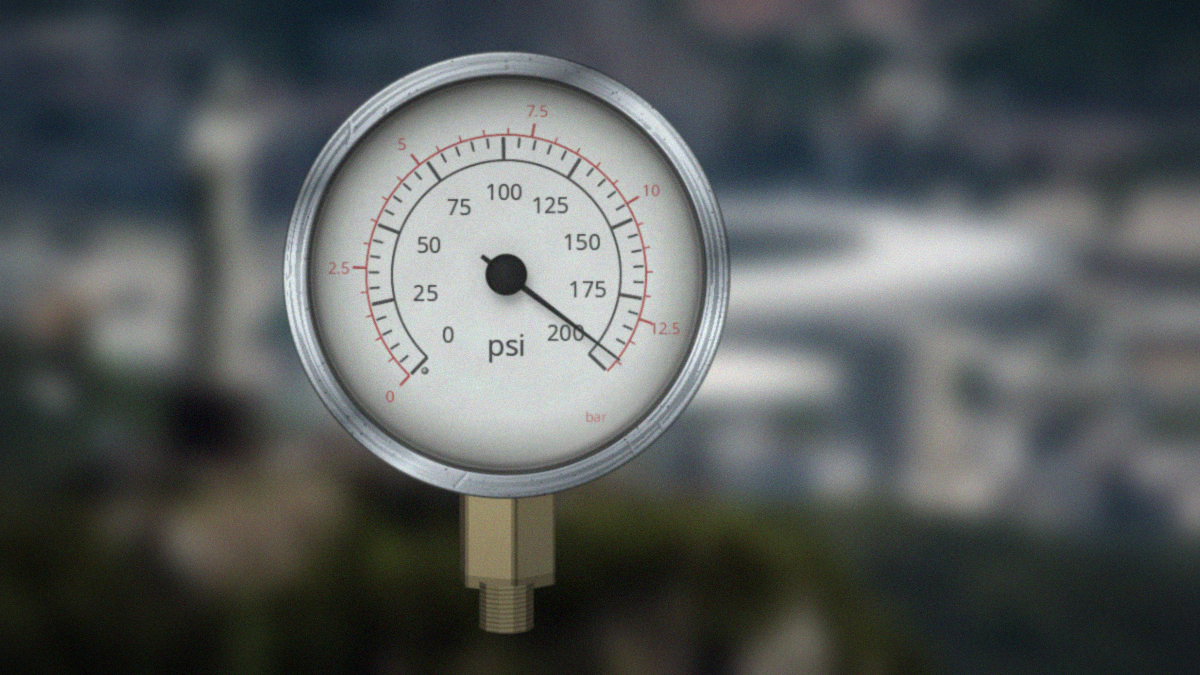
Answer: 195 (psi)
